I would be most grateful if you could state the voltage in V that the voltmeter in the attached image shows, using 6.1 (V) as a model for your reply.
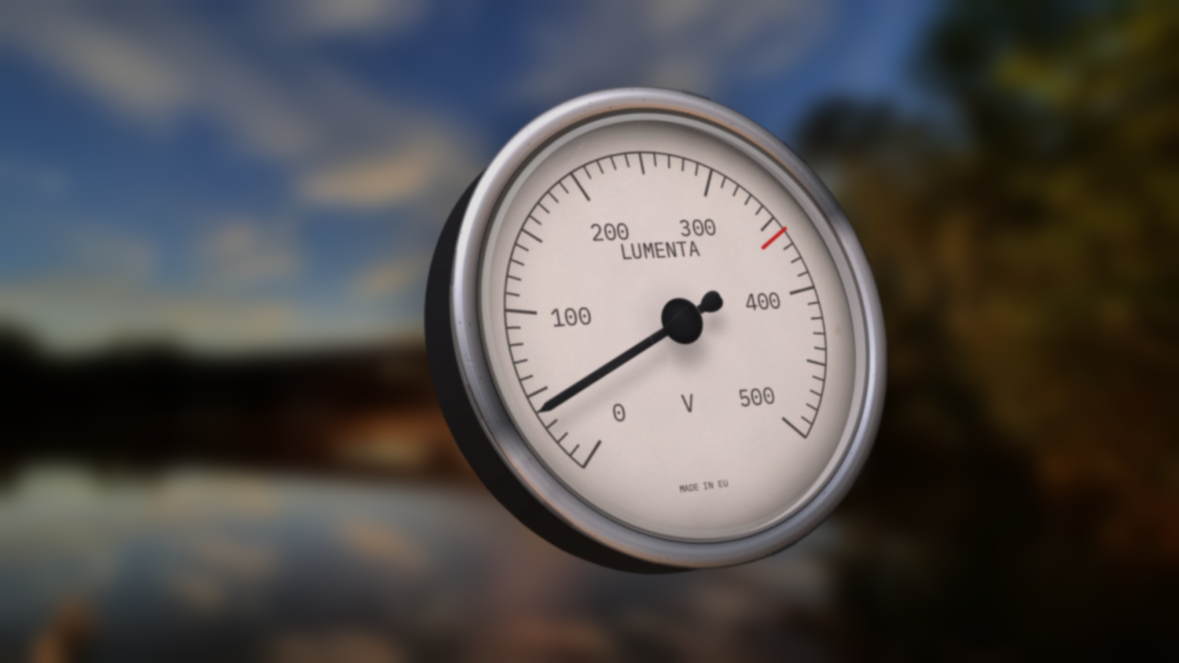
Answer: 40 (V)
